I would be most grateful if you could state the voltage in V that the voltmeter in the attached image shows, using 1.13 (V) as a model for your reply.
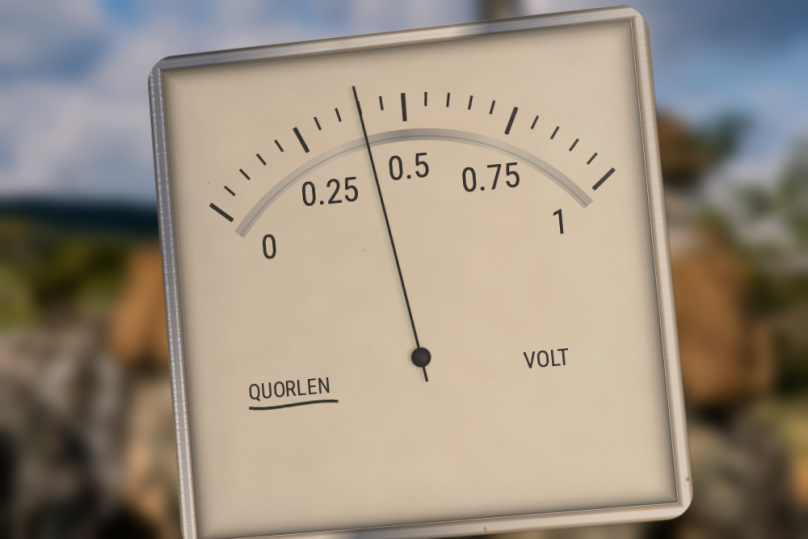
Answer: 0.4 (V)
